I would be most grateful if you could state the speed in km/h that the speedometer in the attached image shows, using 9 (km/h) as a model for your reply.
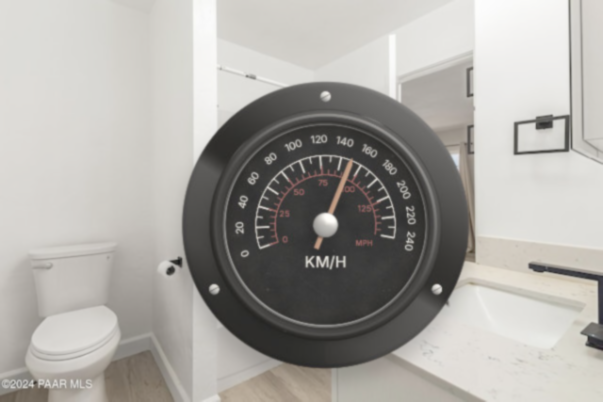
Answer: 150 (km/h)
